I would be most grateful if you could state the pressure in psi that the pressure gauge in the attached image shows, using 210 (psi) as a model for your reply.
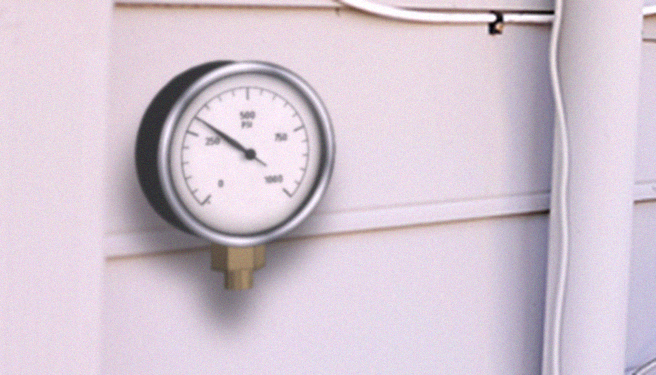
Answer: 300 (psi)
